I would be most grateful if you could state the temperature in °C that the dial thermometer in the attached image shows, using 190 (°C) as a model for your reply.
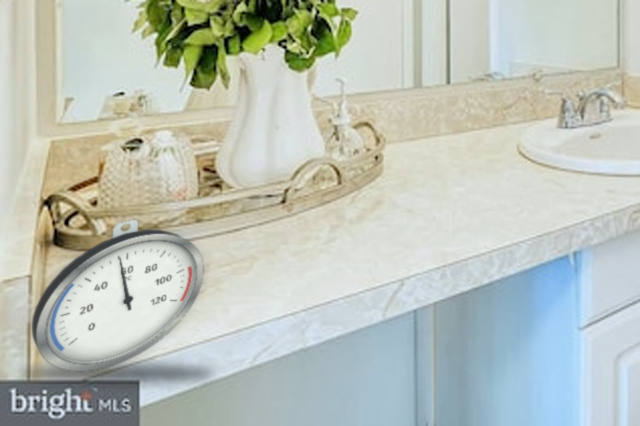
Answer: 56 (°C)
